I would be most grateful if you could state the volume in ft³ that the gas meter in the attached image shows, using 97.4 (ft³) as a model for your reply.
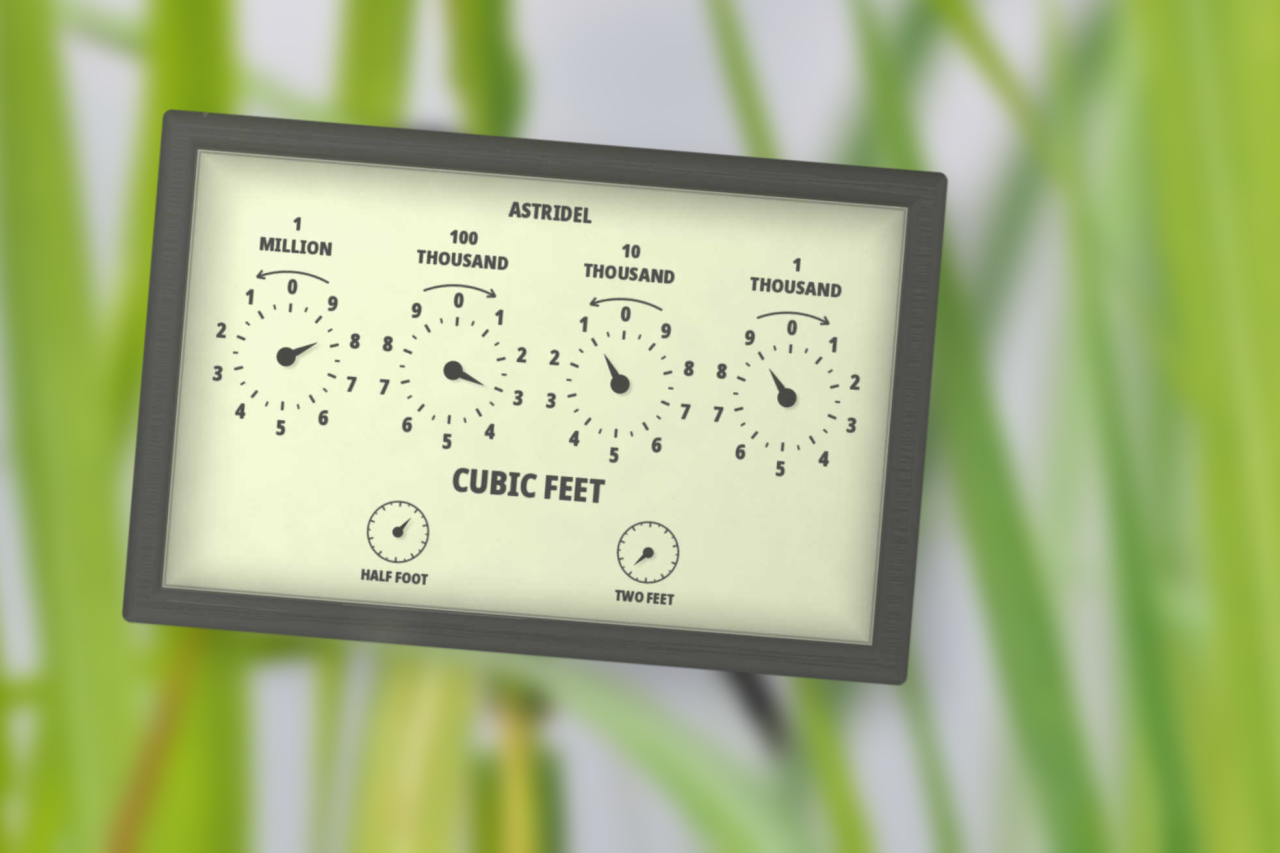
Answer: 830900 (ft³)
